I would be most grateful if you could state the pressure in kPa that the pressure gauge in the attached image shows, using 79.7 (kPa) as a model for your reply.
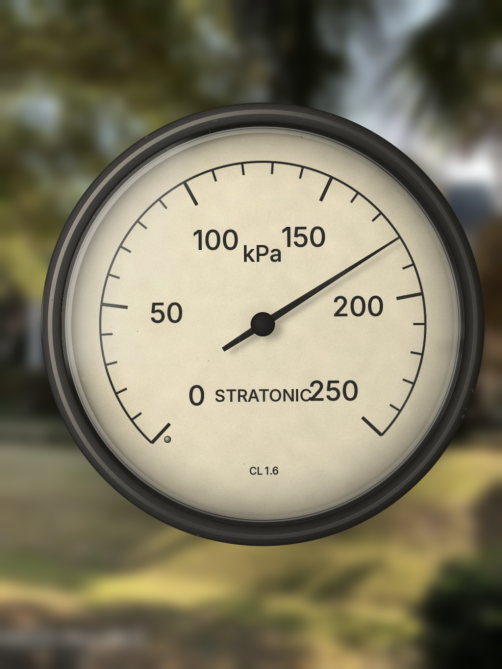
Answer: 180 (kPa)
